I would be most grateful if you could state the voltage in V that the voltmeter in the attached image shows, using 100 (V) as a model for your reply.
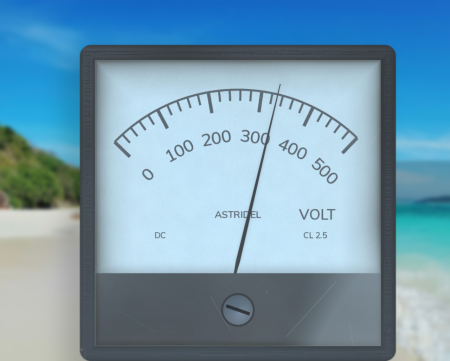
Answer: 330 (V)
